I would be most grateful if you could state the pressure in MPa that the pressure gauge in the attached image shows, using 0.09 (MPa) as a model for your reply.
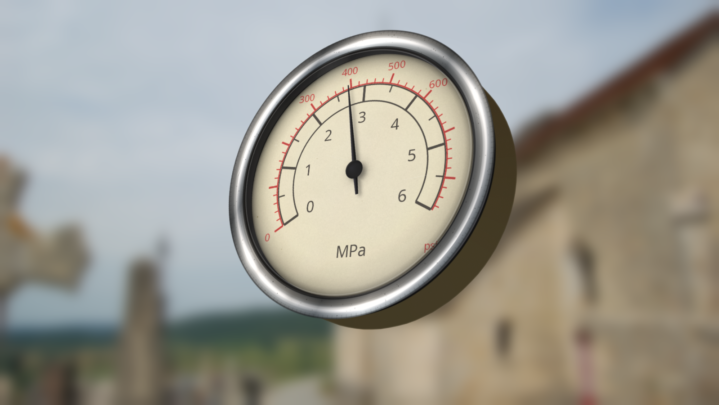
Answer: 2.75 (MPa)
